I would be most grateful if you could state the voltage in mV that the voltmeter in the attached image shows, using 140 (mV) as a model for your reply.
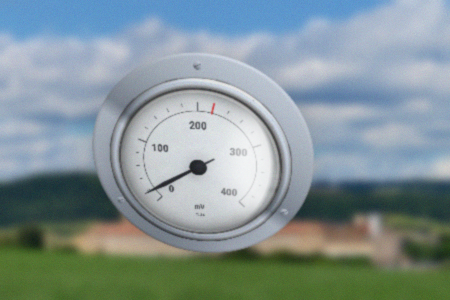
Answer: 20 (mV)
